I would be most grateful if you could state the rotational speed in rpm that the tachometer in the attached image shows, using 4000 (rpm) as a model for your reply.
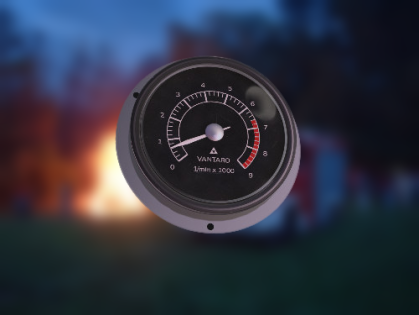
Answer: 600 (rpm)
